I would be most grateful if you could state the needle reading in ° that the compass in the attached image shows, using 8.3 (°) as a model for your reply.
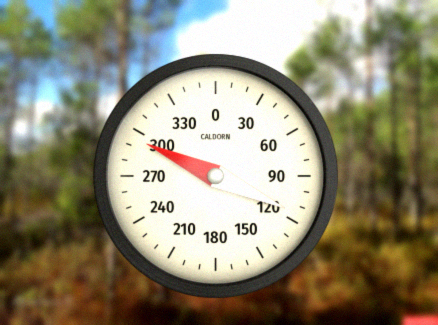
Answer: 295 (°)
